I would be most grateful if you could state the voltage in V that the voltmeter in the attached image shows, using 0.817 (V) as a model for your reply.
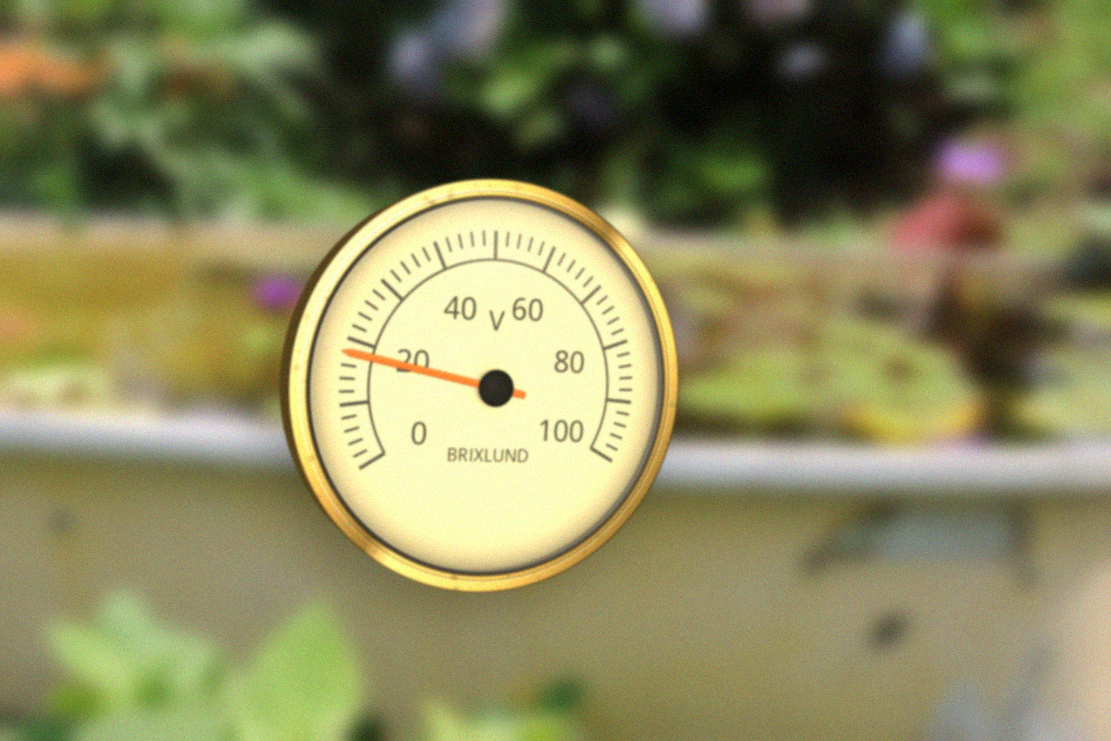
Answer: 18 (V)
